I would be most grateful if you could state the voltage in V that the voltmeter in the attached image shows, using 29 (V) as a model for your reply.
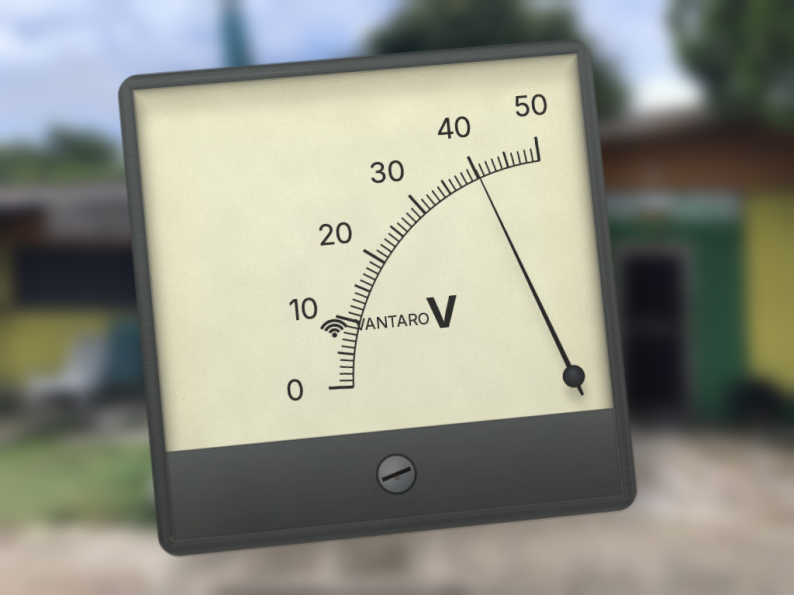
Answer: 40 (V)
